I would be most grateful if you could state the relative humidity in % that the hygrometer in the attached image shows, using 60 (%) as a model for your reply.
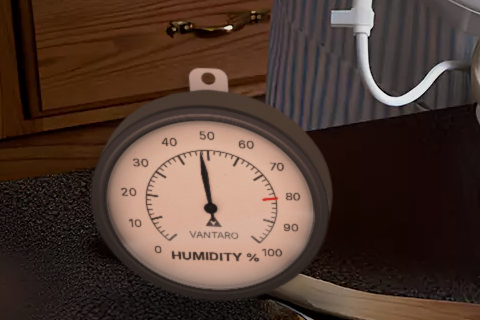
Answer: 48 (%)
